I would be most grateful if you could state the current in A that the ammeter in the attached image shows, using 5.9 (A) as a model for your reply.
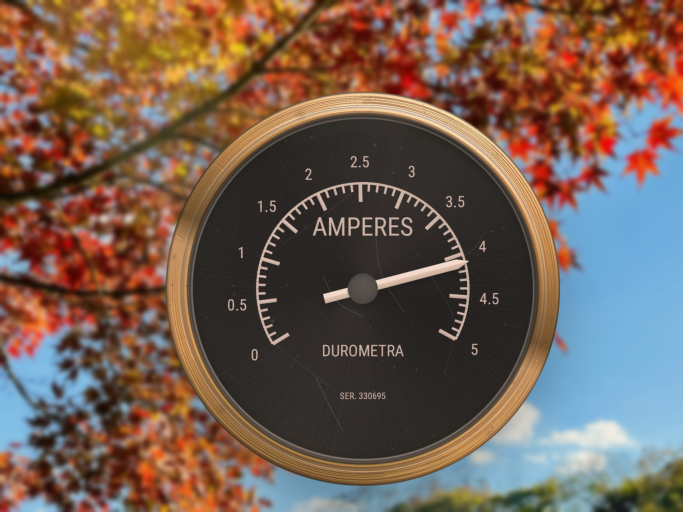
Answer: 4.1 (A)
